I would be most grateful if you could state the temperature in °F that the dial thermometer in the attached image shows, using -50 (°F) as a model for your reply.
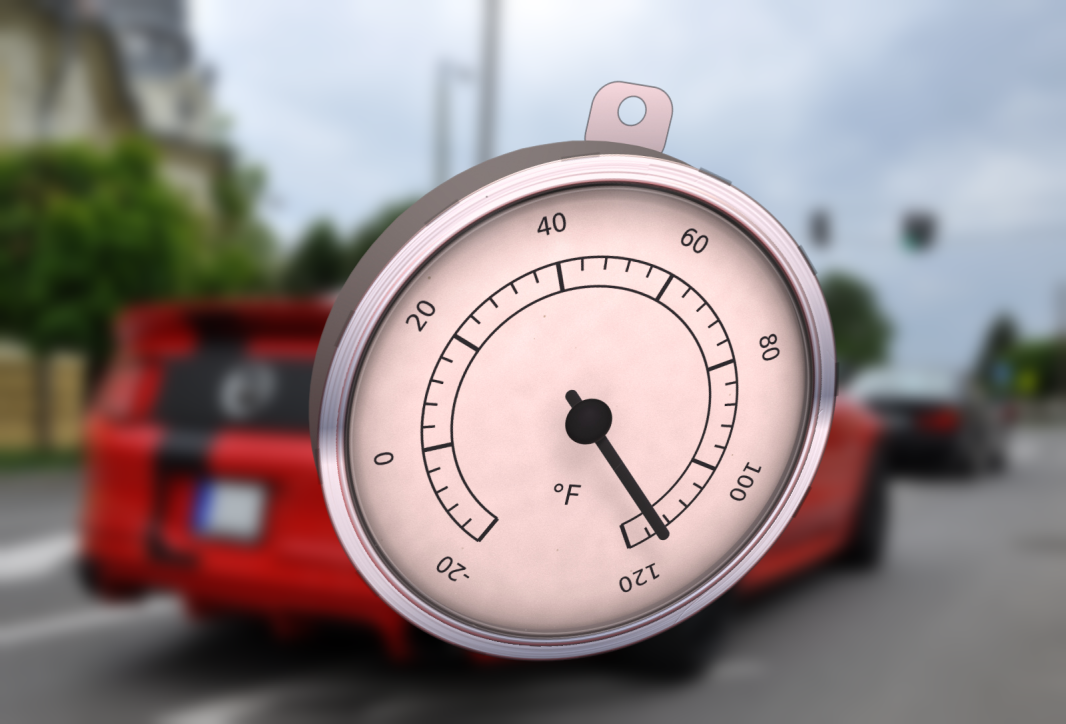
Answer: 114 (°F)
